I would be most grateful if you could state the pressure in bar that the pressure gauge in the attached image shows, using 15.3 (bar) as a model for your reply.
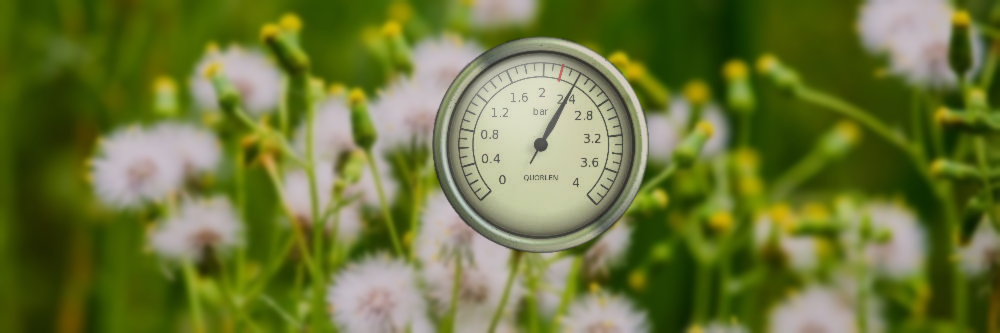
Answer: 2.4 (bar)
